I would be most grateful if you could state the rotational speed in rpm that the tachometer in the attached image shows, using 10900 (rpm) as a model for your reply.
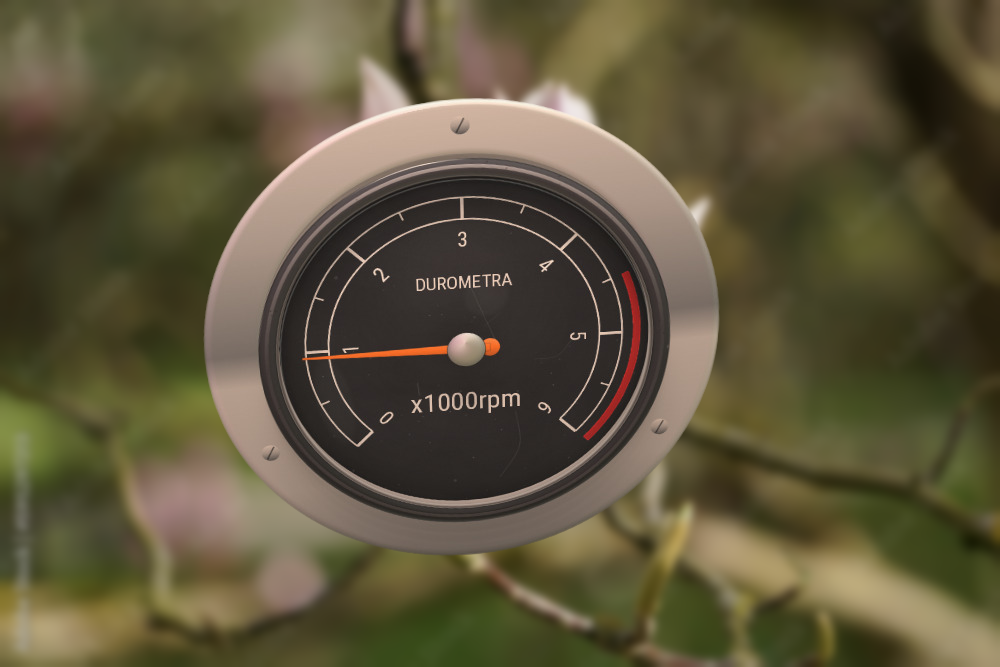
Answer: 1000 (rpm)
